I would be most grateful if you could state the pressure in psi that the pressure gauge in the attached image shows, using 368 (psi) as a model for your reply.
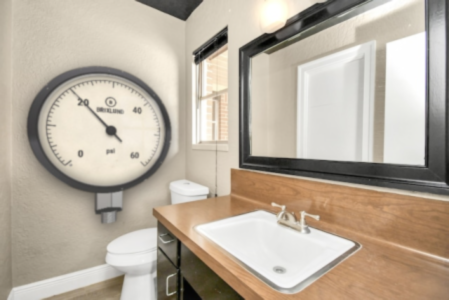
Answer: 20 (psi)
